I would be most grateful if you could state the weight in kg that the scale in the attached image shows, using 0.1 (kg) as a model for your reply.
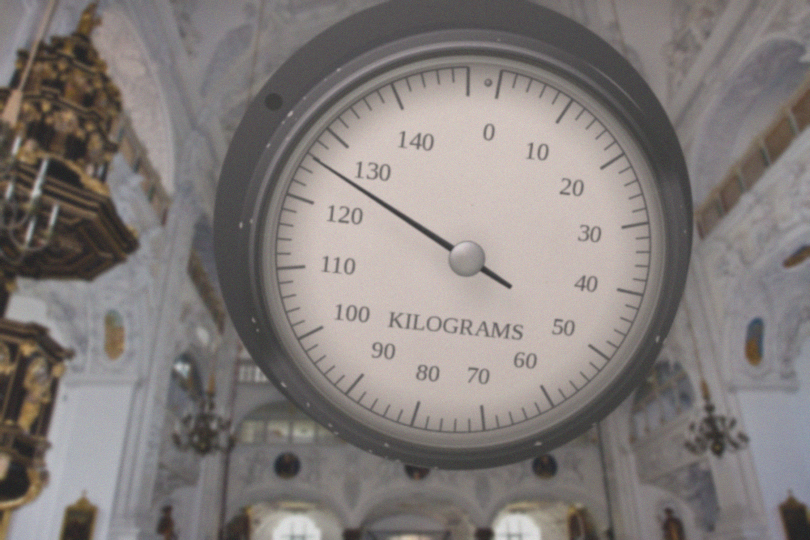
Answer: 126 (kg)
